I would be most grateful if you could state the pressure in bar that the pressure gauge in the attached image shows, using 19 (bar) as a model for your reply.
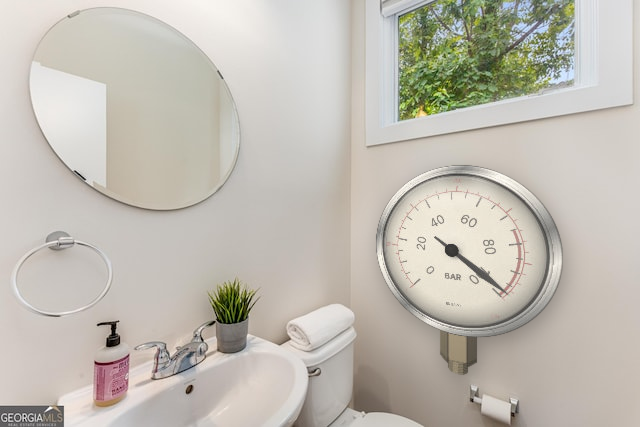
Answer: 97.5 (bar)
